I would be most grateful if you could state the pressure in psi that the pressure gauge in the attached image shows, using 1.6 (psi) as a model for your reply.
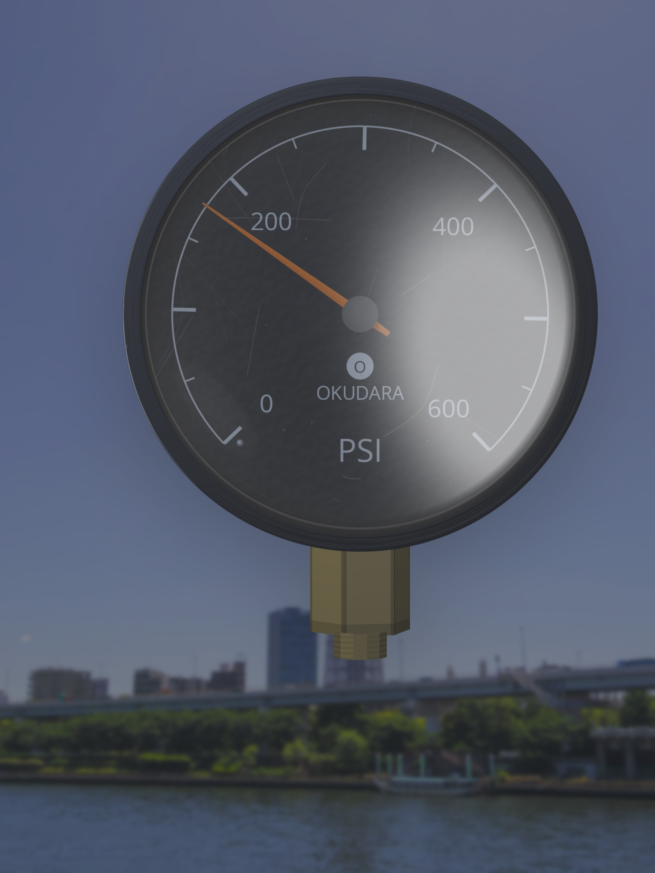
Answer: 175 (psi)
